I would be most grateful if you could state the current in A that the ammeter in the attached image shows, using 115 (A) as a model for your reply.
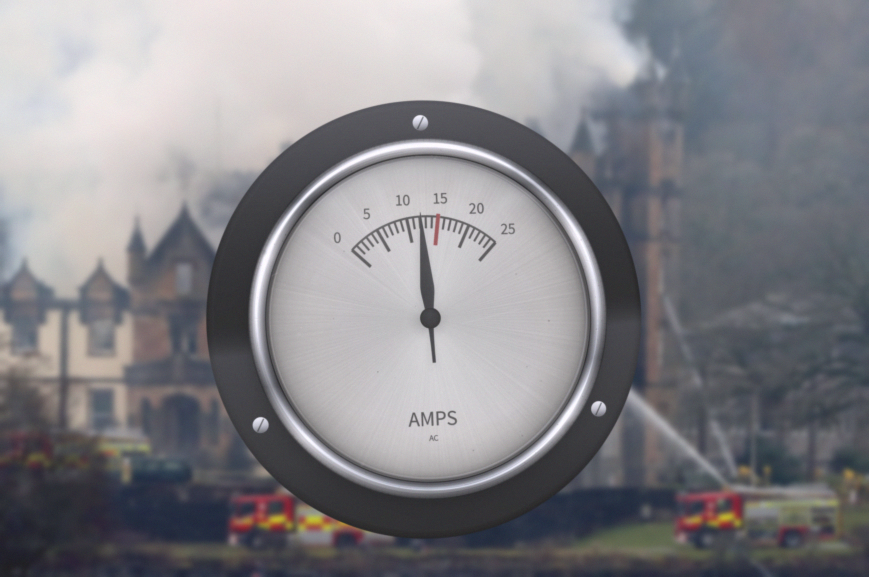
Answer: 12 (A)
